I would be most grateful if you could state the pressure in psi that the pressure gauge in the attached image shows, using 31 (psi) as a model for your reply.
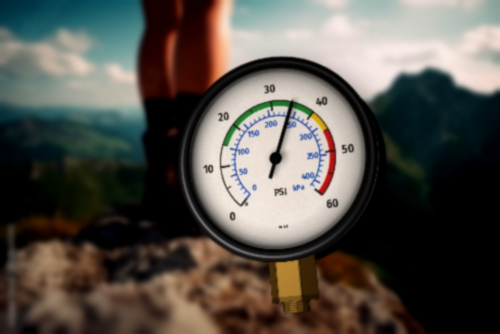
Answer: 35 (psi)
